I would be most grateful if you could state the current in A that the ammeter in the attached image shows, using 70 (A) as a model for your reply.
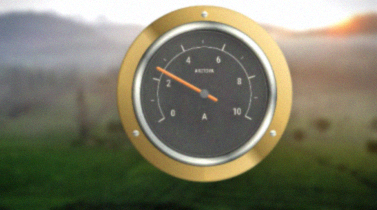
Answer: 2.5 (A)
